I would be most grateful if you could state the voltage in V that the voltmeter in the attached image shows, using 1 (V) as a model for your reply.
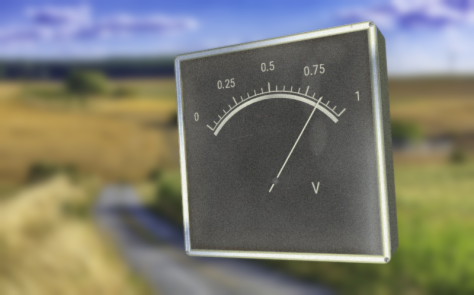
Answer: 0.85 (V)
